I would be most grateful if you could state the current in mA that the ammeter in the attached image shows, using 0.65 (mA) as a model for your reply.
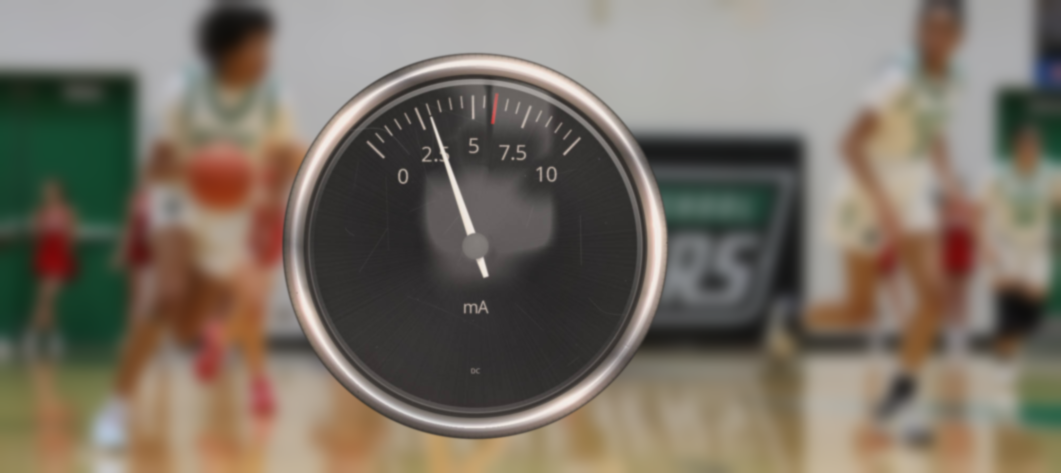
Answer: 3 (mA)
